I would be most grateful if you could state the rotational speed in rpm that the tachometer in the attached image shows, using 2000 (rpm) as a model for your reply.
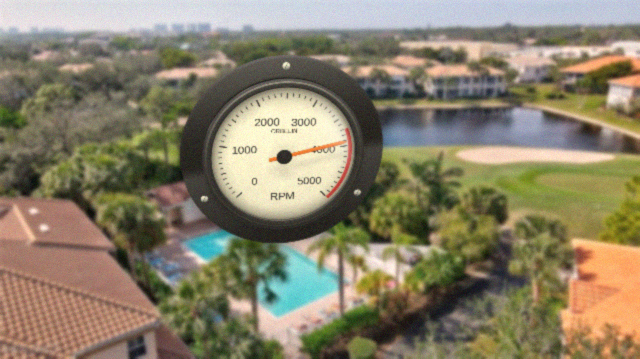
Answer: 3900 (rpm)
